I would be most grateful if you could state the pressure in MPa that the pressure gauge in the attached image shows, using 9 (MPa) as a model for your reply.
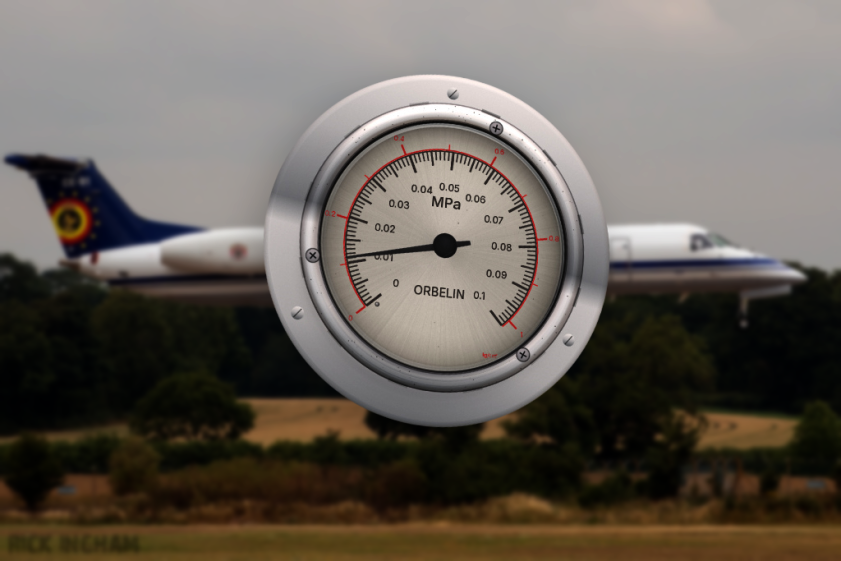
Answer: 0.011 (MPa)
